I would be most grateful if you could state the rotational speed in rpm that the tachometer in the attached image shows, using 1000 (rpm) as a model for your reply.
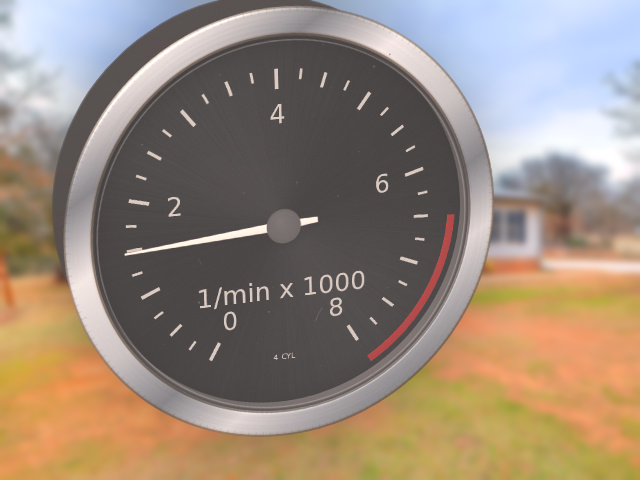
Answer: 1500 (rpm)
